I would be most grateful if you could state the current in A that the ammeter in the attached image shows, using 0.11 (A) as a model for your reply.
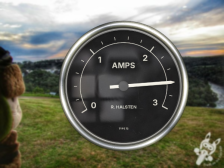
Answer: 2.6 (A)
